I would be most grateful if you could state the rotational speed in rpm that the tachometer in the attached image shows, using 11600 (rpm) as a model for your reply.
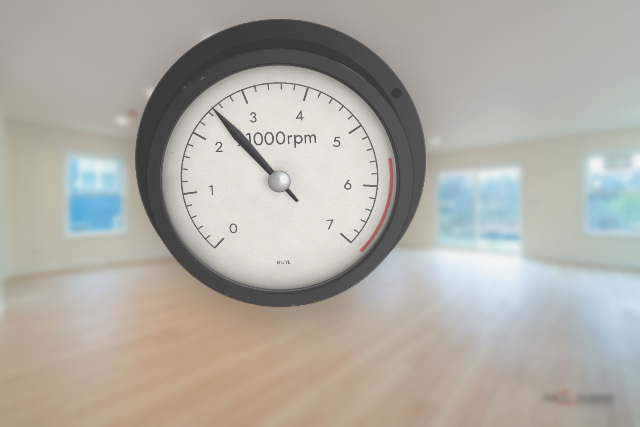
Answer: 2500 (rpm)
